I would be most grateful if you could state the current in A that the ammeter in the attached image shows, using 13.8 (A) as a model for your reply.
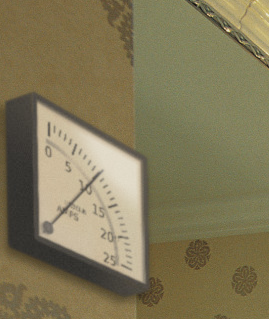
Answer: 10 (A)
